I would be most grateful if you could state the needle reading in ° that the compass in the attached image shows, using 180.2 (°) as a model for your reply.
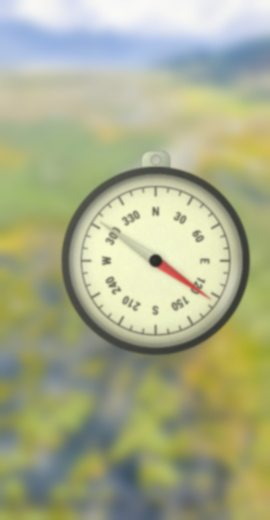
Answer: 125 (°)
